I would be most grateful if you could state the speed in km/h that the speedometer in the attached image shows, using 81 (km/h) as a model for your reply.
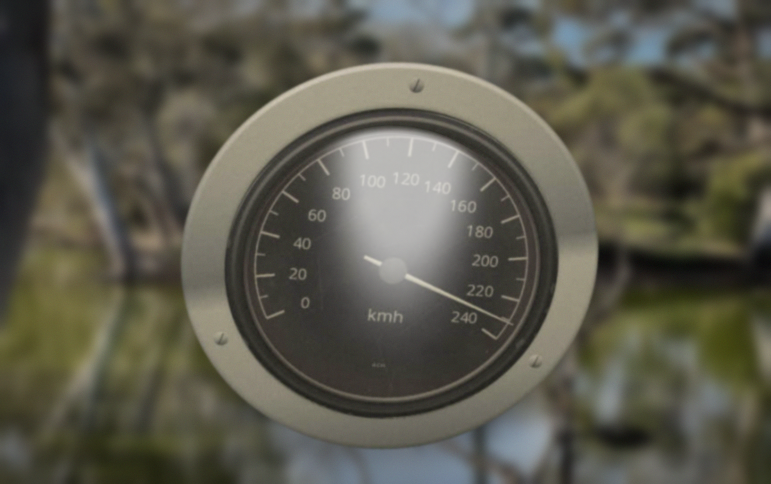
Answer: 230 (km/h)
